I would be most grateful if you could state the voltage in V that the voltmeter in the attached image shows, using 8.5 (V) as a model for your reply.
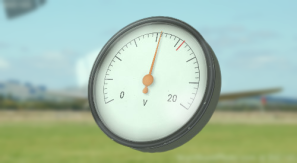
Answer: 10.5 (V)
